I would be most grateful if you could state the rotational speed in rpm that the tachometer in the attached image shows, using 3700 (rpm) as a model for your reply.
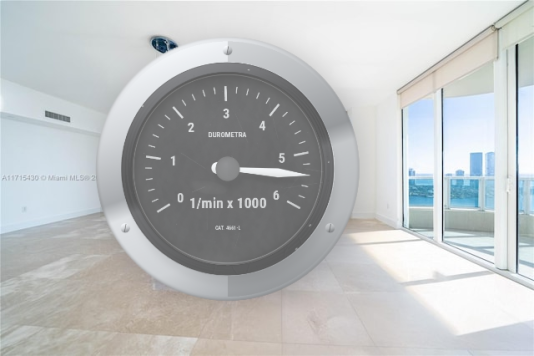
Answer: 5400 (rpm)
